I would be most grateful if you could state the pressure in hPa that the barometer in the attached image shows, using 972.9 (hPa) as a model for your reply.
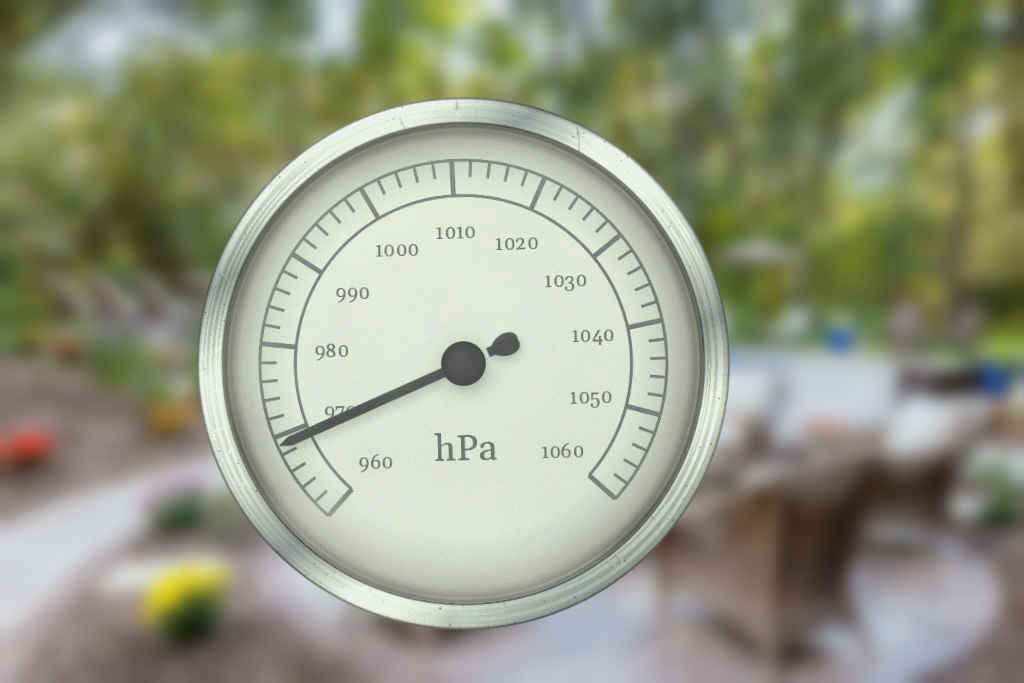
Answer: 969 (hPa)
